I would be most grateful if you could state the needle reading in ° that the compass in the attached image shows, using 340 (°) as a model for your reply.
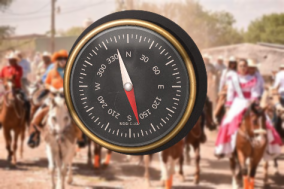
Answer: 165 (°)
